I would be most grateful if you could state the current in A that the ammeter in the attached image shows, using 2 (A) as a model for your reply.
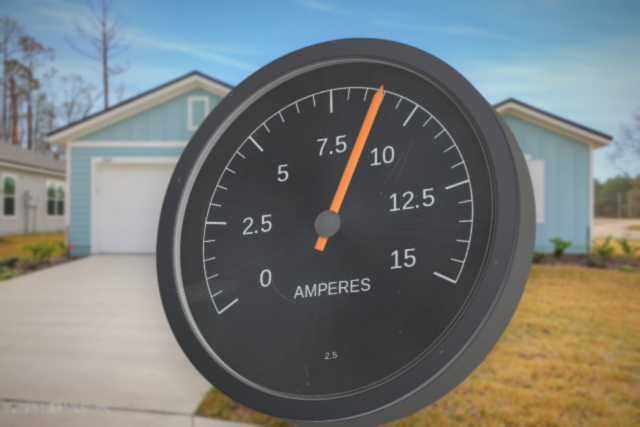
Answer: 9 (A)
